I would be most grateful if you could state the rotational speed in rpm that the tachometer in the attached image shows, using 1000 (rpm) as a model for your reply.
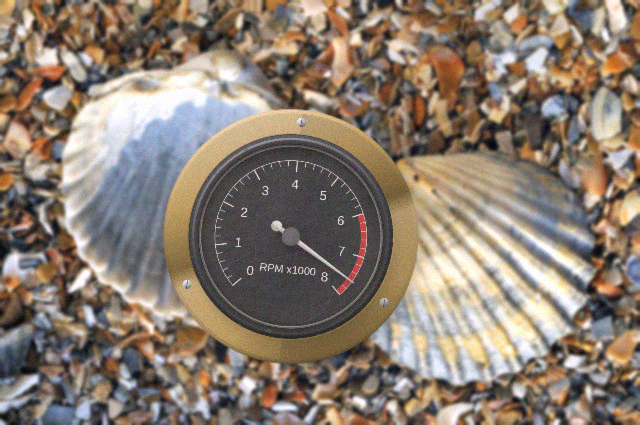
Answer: 7600 (rpm)
